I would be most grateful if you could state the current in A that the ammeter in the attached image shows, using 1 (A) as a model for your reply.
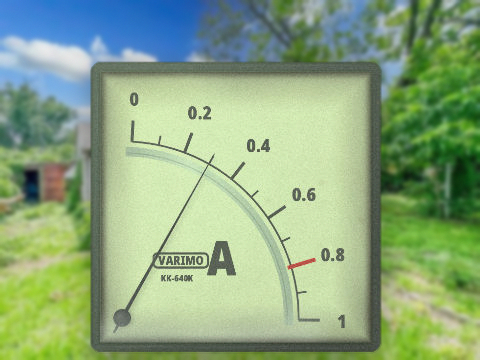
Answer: 0.3 (A)
